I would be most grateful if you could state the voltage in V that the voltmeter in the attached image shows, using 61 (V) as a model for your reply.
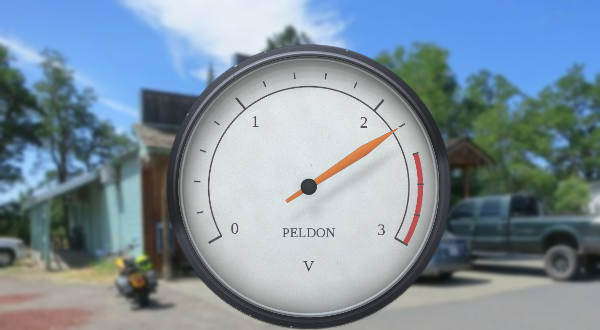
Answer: 2.2 (V)
